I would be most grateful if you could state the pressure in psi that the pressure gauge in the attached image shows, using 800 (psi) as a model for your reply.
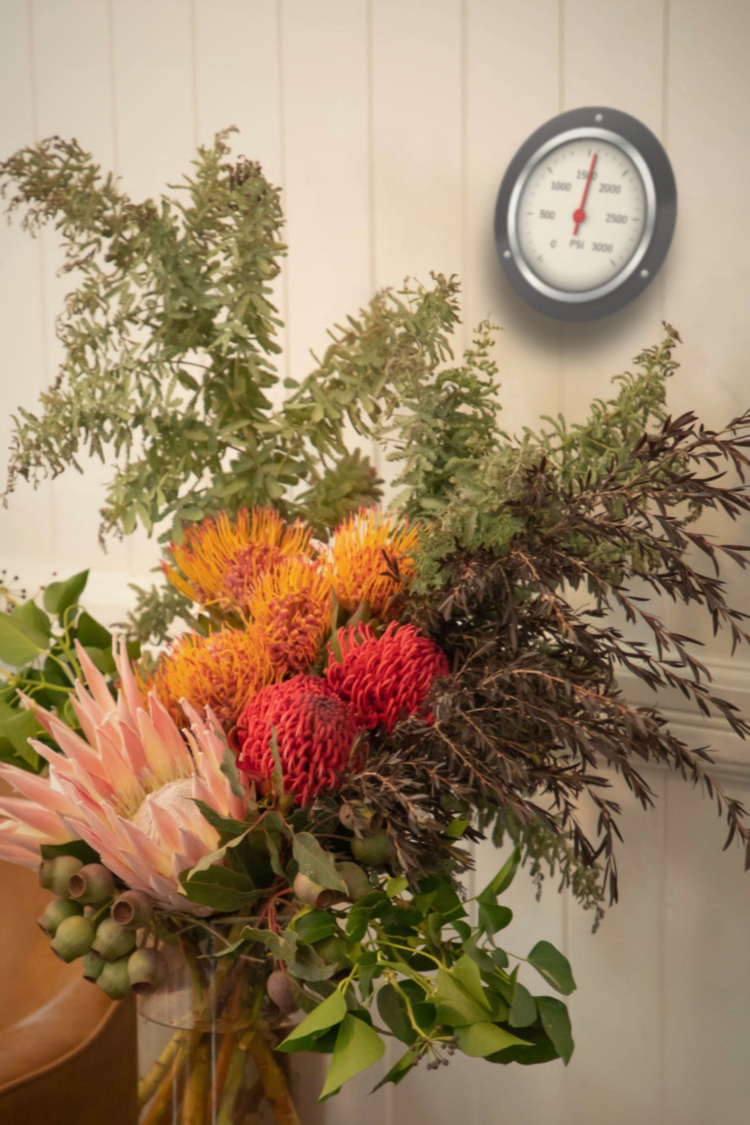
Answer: 1600 (psi)
